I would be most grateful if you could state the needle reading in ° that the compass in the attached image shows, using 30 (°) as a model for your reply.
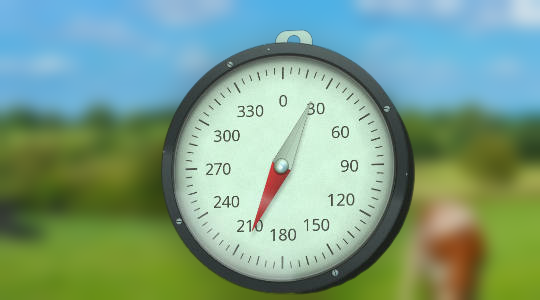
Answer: 205 (°)
